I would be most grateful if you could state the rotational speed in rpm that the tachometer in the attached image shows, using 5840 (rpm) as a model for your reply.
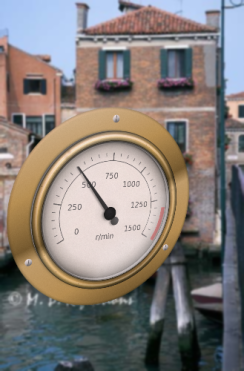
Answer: 500 (rpm)
